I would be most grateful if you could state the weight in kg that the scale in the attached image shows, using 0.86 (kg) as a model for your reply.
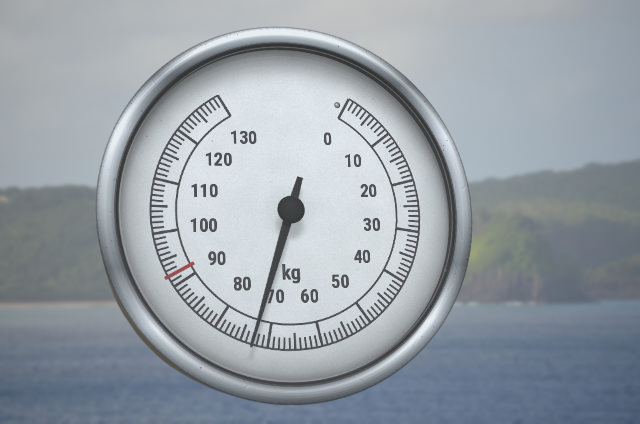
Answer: 73 (kg)
